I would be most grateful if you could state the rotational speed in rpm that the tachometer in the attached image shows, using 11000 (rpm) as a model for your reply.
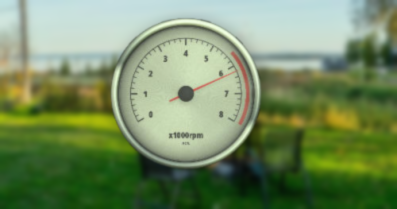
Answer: 6200 (rpm)
